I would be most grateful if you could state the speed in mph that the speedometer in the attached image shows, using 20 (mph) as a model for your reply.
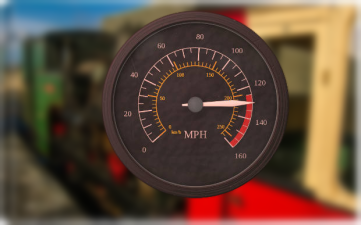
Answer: 130 (mph)
